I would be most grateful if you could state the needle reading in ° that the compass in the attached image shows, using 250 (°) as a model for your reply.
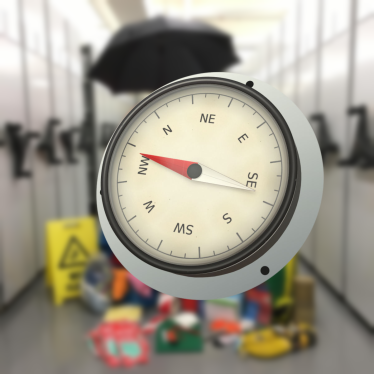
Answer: 325 (°)
